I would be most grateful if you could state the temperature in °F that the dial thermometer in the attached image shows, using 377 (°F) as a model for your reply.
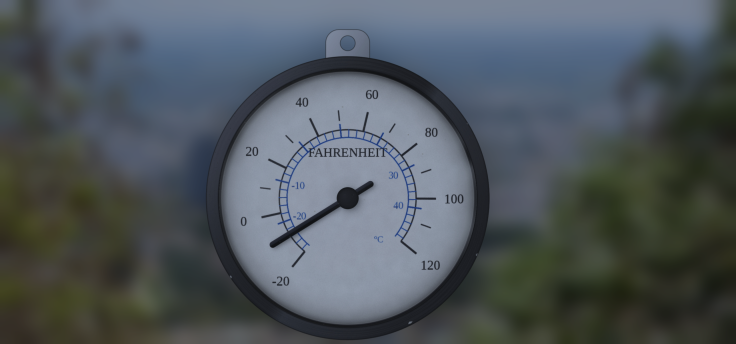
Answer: -10 (°F)
